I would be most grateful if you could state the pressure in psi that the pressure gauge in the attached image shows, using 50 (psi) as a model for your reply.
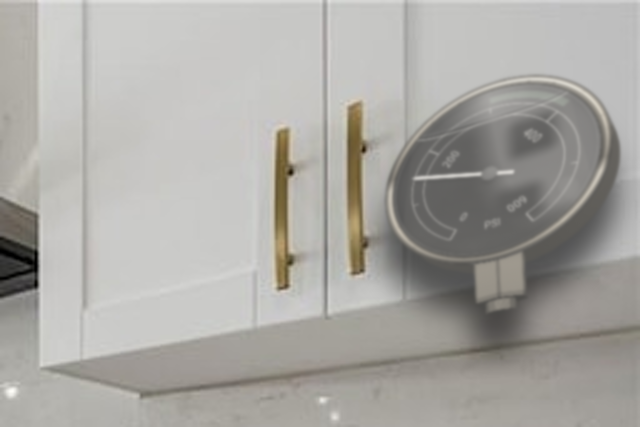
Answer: 150 (psi)
